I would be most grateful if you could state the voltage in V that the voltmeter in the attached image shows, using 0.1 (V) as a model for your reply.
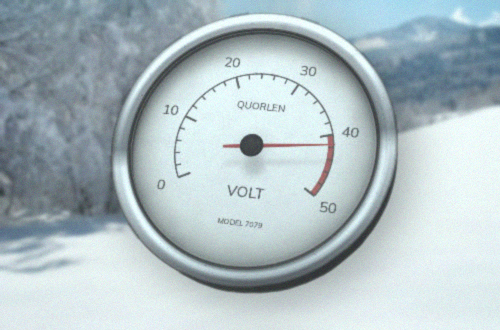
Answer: 42 (V)
